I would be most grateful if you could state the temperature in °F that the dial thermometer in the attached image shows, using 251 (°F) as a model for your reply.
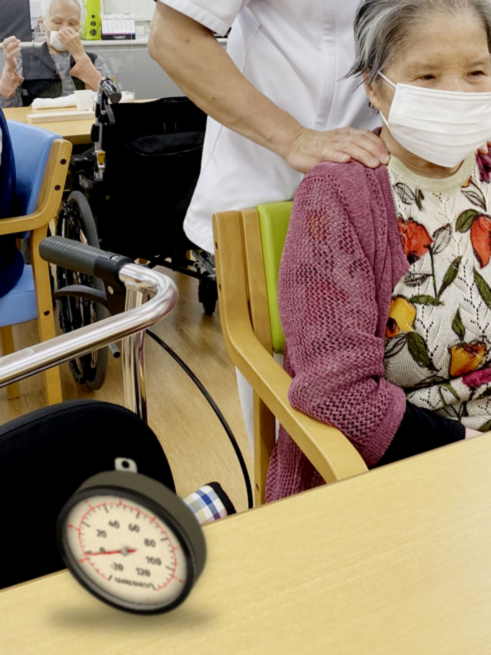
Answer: 0 (°F)
